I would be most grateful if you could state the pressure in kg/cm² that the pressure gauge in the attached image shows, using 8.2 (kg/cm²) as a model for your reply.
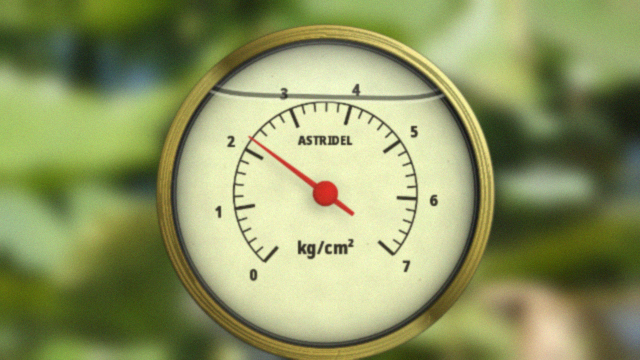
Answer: 2.2 (kg/cm²)
